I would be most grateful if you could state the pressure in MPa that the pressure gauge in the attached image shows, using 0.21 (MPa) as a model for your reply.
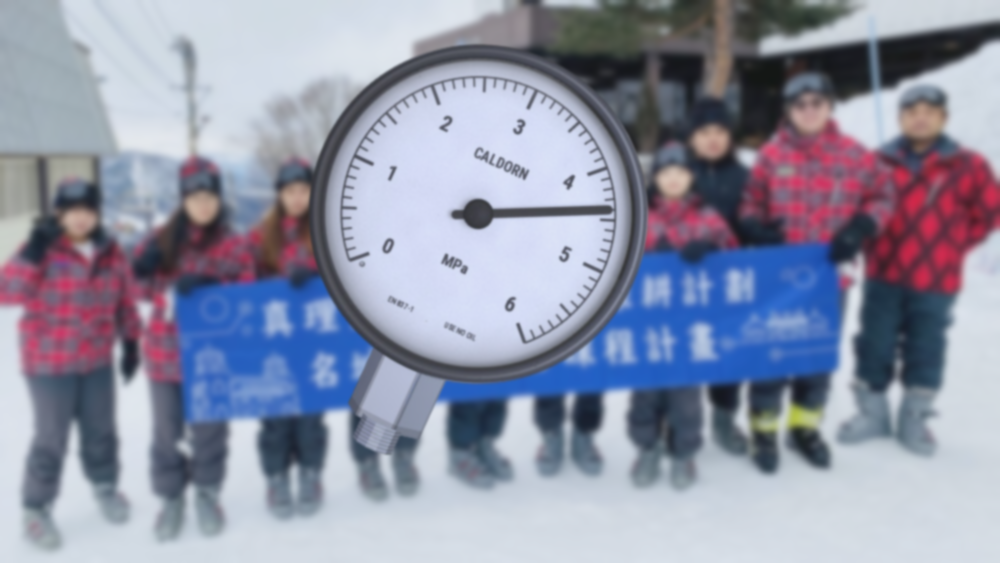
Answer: 4.4 (MPa)
